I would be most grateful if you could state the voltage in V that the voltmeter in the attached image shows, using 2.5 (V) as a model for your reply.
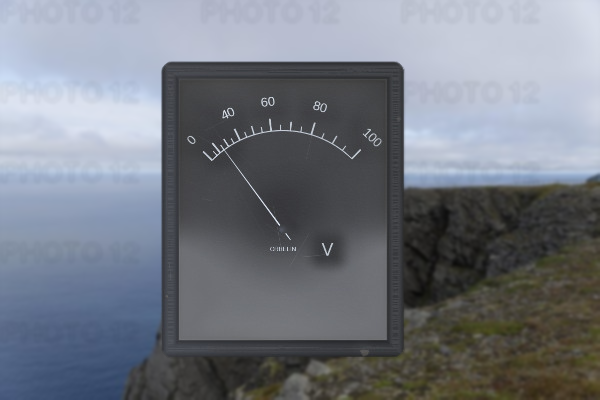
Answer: 25 (V)
